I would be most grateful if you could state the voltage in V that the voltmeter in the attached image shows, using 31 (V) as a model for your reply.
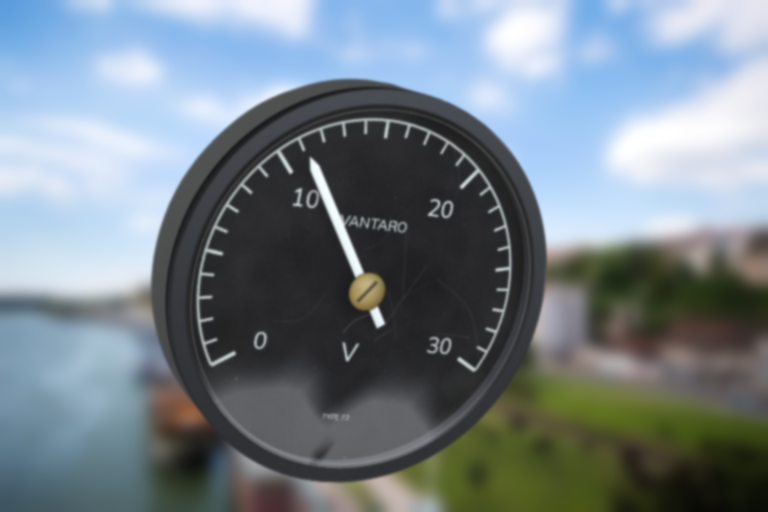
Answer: 11 (V)
